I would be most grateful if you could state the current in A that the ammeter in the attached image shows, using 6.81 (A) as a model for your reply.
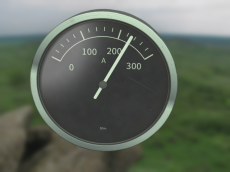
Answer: 230 (A)
